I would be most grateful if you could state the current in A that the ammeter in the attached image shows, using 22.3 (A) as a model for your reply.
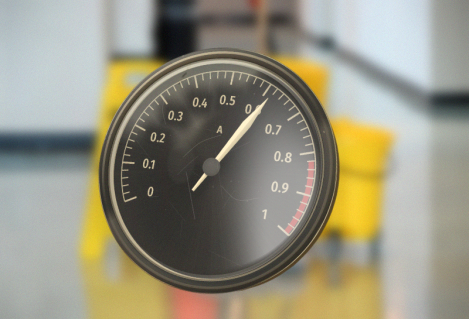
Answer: 0.62 (A)
